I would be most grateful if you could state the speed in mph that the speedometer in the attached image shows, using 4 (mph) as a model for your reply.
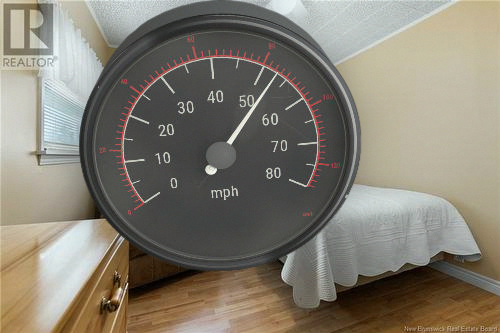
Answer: 52.5 (mph)
